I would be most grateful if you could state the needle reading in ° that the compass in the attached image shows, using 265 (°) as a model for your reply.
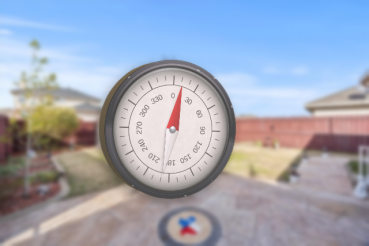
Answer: 10 (°)
